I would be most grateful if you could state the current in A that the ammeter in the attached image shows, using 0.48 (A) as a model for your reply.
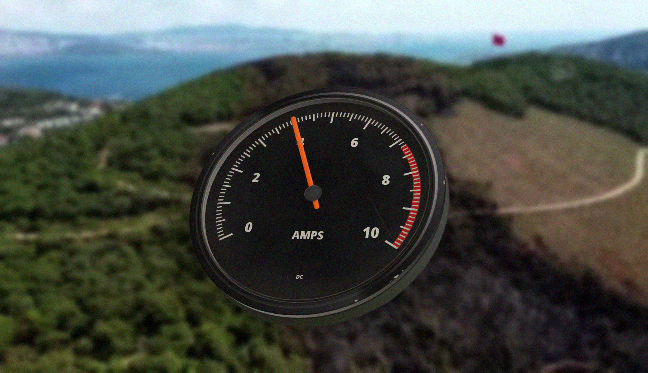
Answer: 4 (A)
